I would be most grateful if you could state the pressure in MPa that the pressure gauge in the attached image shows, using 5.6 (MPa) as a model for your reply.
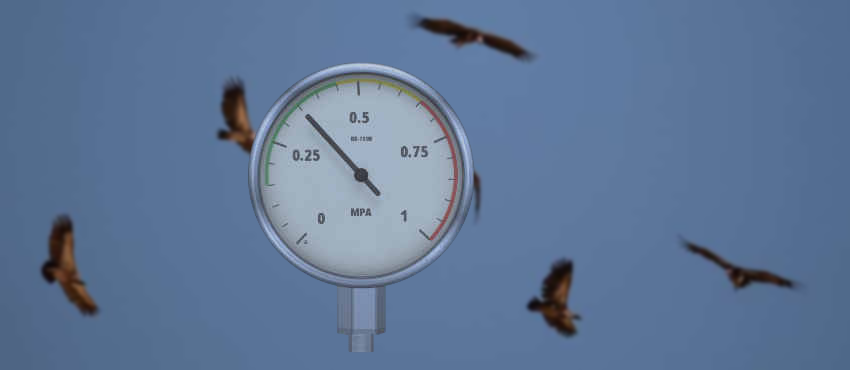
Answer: 0.35 (MPa)
